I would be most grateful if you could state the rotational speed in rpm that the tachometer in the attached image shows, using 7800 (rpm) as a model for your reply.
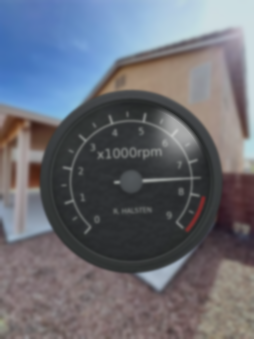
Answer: 7500 (rpm)
